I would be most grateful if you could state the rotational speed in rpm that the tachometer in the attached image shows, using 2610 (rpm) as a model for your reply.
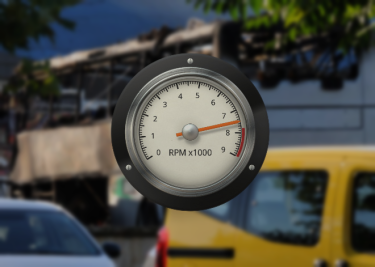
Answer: 7500 (rpm)
